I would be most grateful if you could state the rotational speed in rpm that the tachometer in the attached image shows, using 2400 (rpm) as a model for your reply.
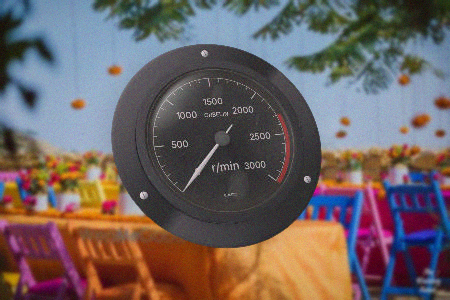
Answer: 0 (rpm)
